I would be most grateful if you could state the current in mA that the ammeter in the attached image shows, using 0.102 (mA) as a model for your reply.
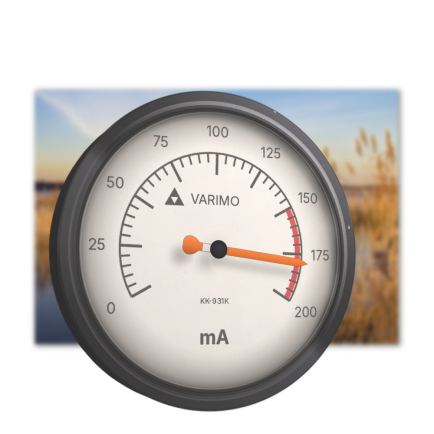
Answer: 180 (mA)
